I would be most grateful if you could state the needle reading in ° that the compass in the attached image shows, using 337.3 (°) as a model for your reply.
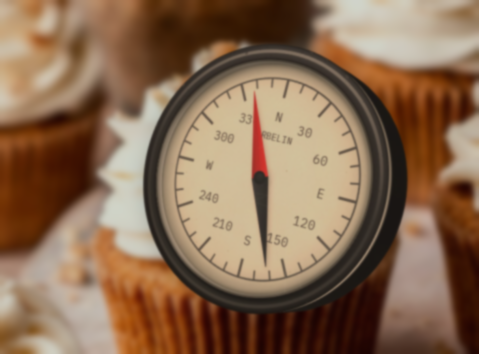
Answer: 340 (°)
